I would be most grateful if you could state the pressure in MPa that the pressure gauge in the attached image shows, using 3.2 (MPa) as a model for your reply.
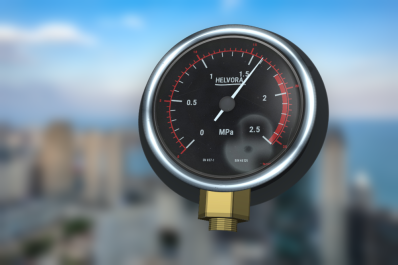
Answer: 1.6 (MPa)
